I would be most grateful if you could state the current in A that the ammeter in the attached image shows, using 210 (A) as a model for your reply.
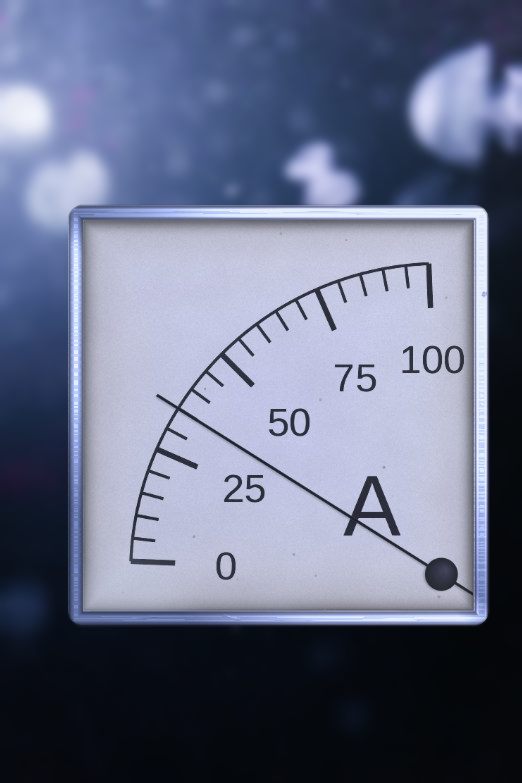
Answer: 35 (A)
